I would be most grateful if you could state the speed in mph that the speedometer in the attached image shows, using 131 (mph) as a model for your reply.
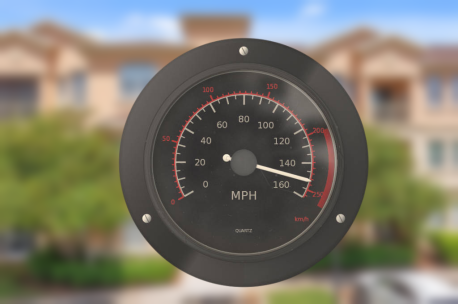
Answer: 150 (mph)
